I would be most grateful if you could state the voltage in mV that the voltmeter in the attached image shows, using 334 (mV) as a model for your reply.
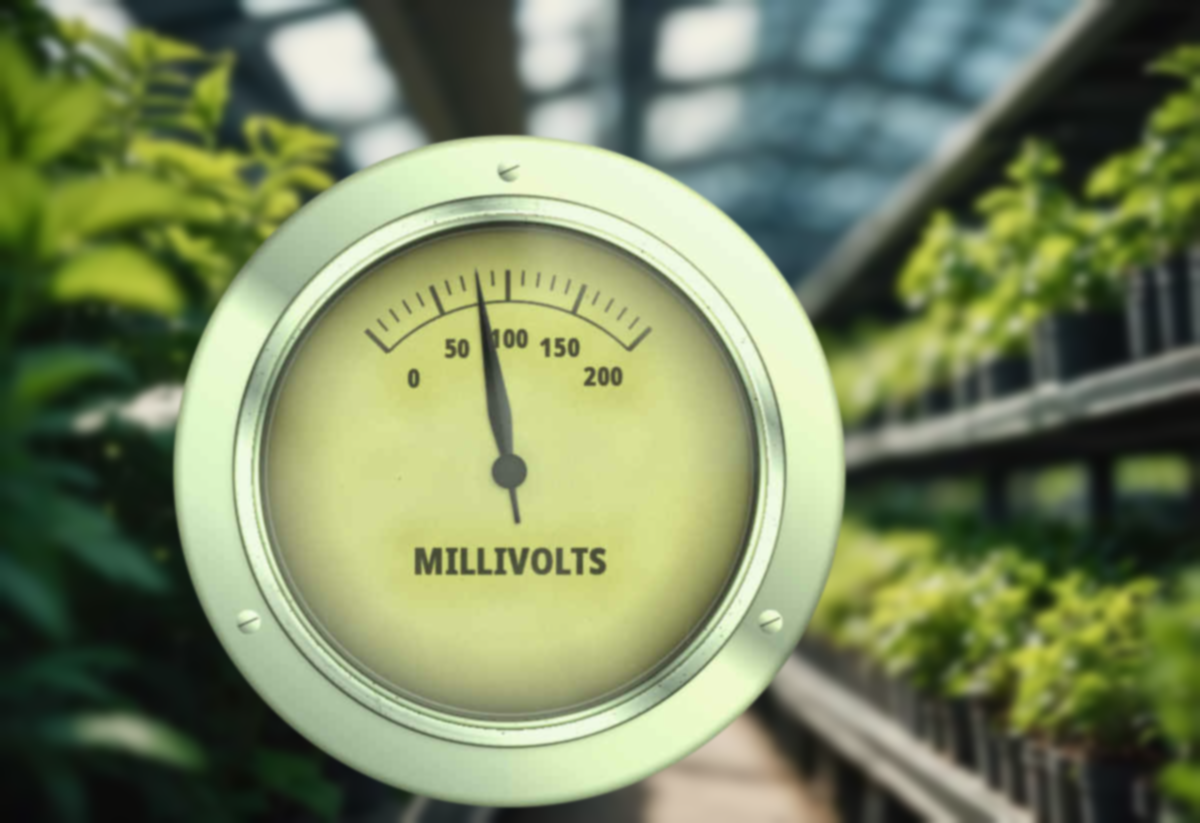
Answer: 80 (mV)
